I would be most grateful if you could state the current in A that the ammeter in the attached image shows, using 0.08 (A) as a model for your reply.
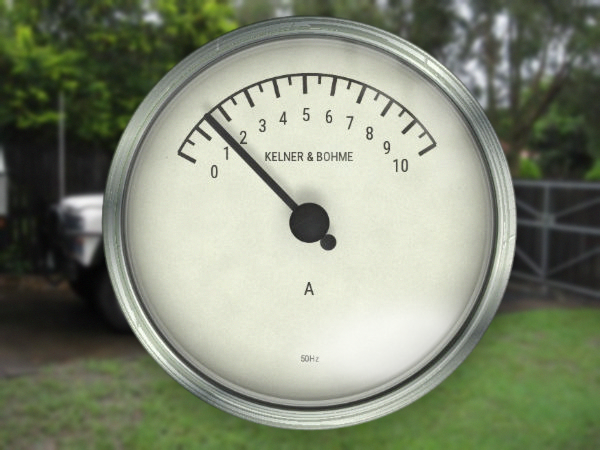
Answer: 1.5 (A)
